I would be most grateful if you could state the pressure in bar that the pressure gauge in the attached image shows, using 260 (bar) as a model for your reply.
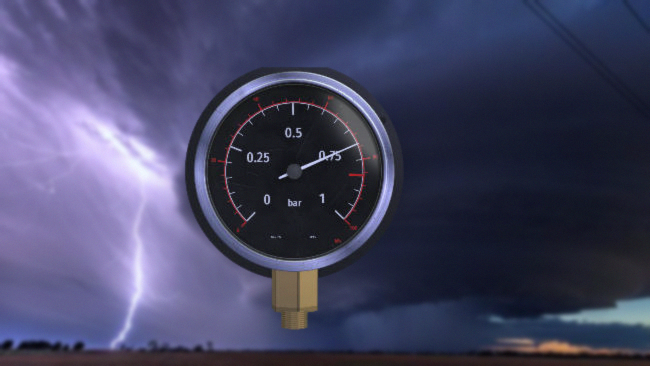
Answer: 0.75 (bar)
